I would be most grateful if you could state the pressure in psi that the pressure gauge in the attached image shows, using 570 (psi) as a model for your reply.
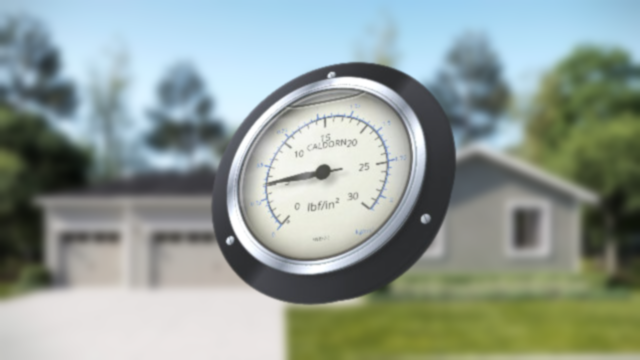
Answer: 5 (psi)
